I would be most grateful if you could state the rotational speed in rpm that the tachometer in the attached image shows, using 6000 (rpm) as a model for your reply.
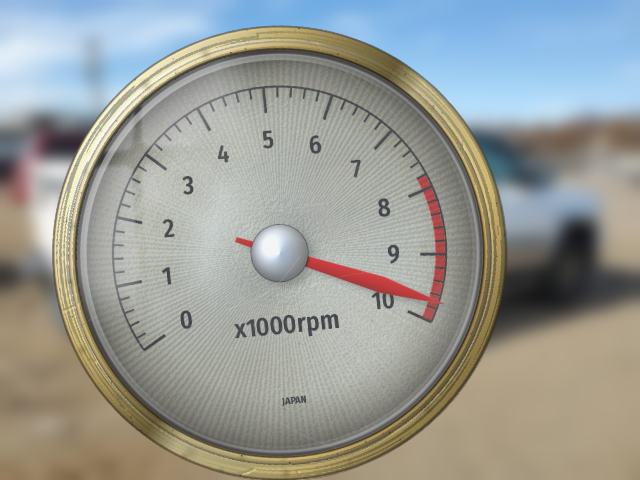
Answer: 9700 (rpm)
